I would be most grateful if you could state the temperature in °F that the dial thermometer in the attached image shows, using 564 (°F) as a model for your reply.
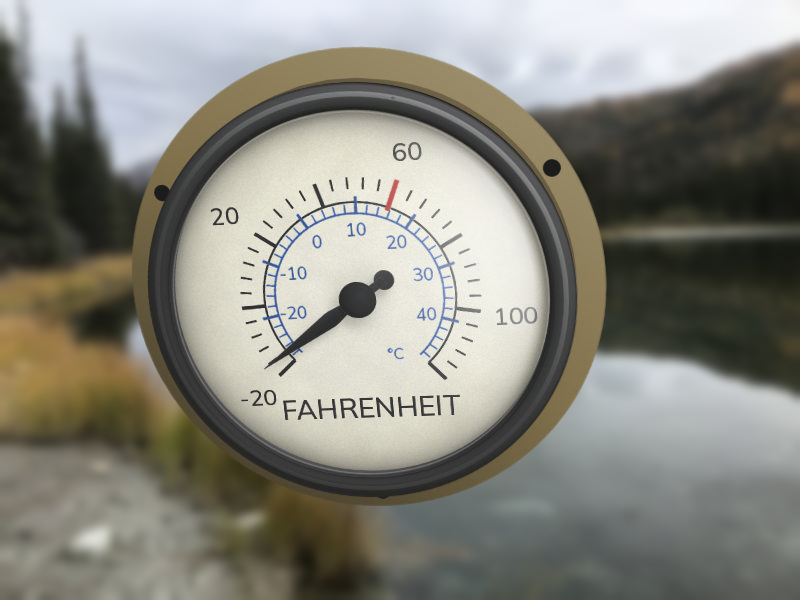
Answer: -16 (°F)
